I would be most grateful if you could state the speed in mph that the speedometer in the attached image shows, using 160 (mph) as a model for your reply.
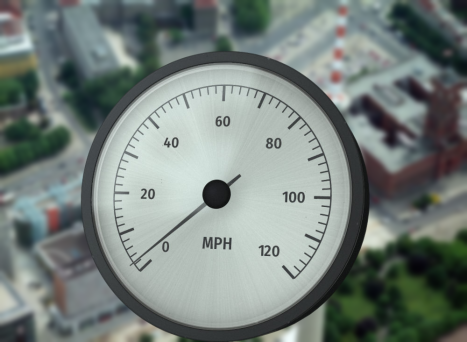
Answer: 2 (mph)
